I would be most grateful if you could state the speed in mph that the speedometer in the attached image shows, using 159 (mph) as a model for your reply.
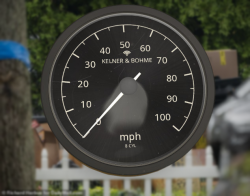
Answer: 0 (mph)
